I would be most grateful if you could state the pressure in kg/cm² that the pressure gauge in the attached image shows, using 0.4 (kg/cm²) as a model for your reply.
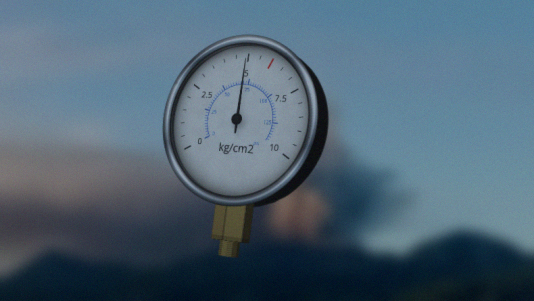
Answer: 5 (kg/cm²)
